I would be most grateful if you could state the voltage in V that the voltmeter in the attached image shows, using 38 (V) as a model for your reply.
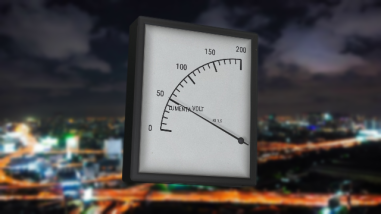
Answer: 50 (V)
